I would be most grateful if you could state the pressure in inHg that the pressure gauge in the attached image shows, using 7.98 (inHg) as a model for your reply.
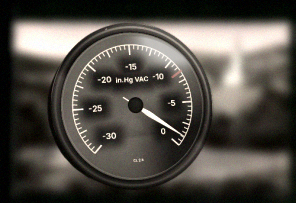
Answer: -1 (inHg)
